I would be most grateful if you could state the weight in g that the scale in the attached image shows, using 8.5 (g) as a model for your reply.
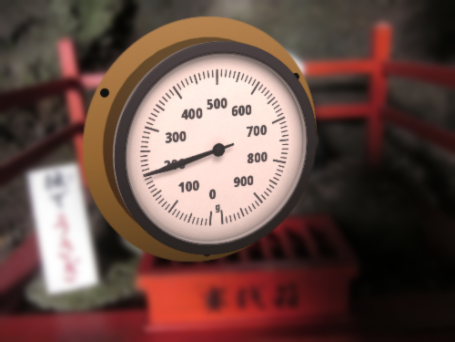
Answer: 200 (g)
